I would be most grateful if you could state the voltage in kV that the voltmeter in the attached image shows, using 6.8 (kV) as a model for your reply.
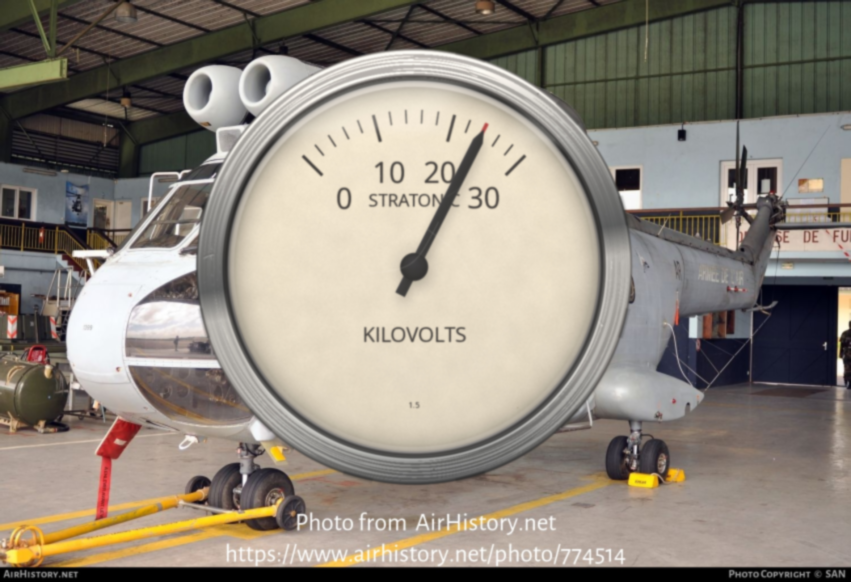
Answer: 24 (kV)
